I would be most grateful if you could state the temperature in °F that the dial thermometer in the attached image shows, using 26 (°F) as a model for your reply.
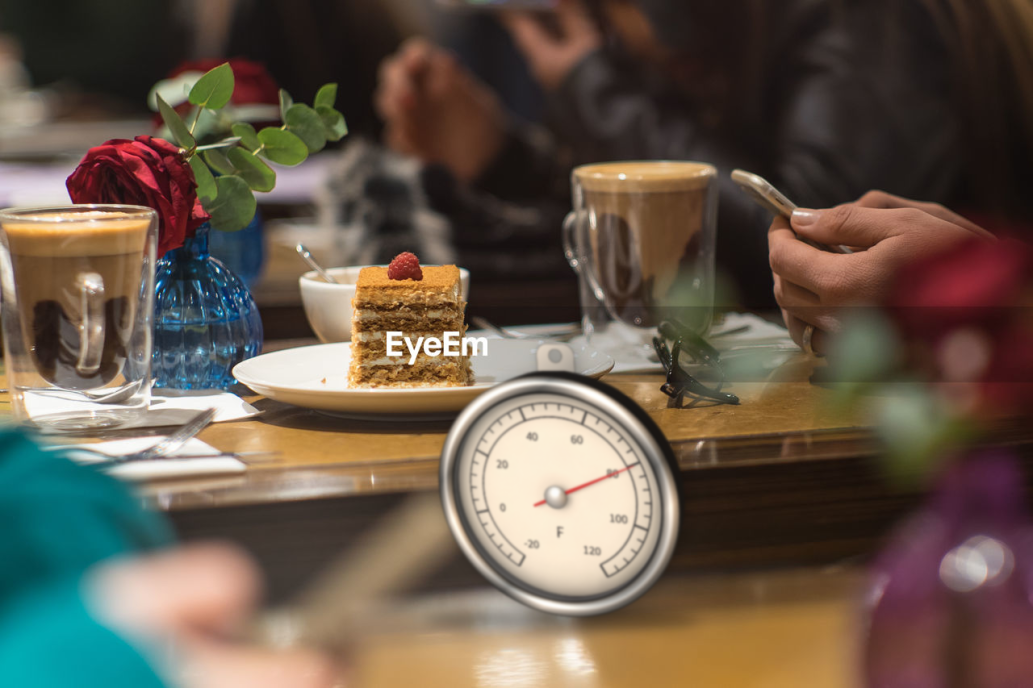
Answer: 80 (°F)
